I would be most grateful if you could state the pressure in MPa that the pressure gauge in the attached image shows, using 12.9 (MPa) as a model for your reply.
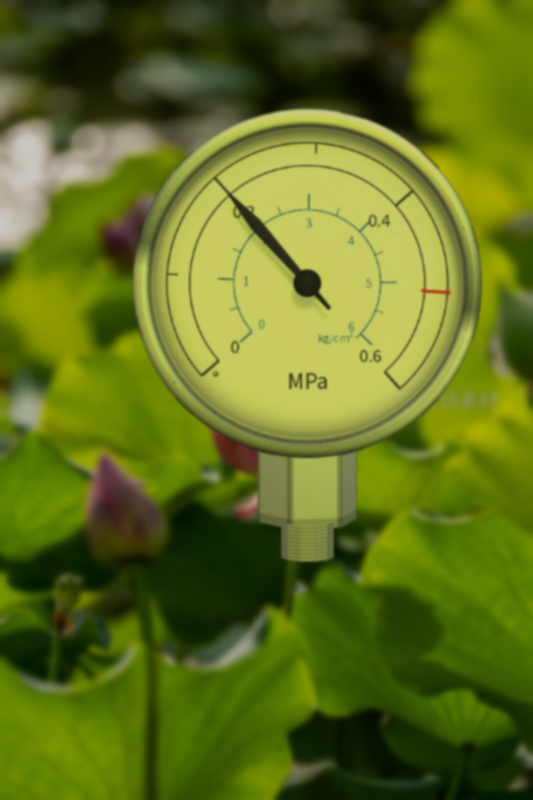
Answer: 0.2 (MPa)
